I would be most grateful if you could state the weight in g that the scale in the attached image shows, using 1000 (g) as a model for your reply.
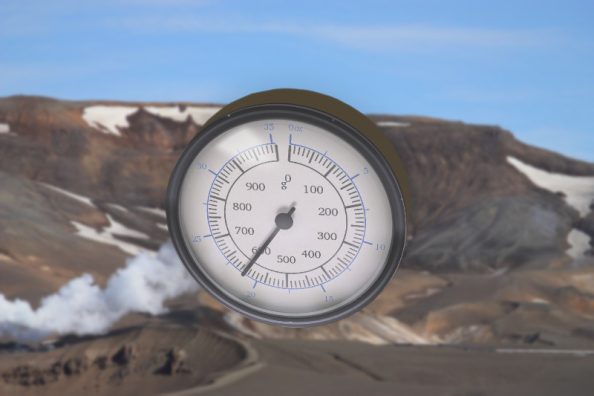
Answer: 600 (g)
